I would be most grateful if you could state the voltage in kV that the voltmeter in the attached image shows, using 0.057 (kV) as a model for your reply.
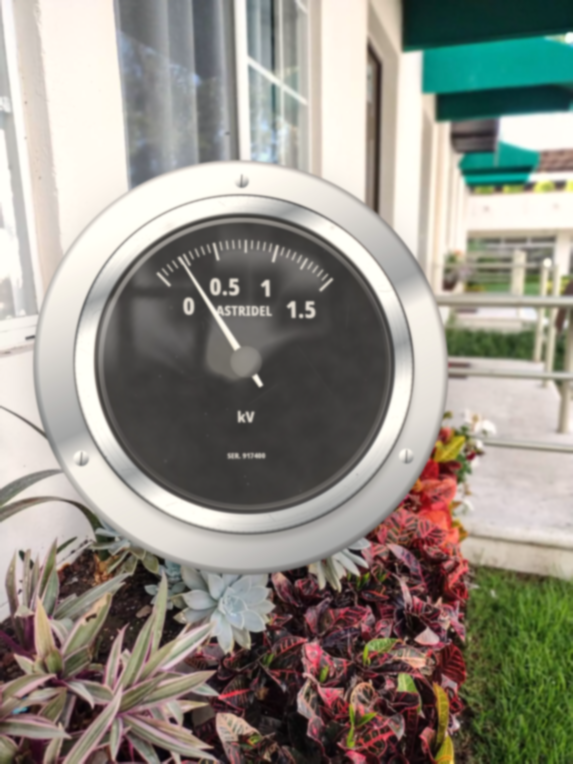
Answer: 0.2 (kV)
